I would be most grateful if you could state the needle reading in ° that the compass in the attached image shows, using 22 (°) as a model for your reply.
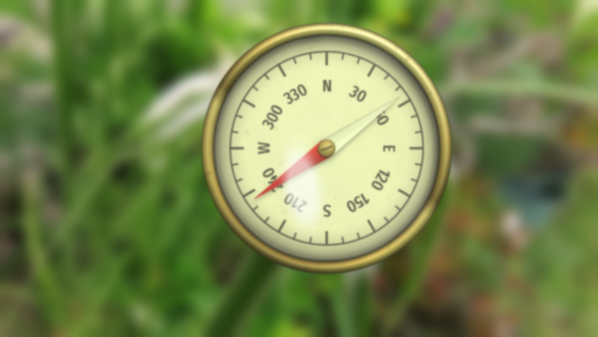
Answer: 235 (°)
